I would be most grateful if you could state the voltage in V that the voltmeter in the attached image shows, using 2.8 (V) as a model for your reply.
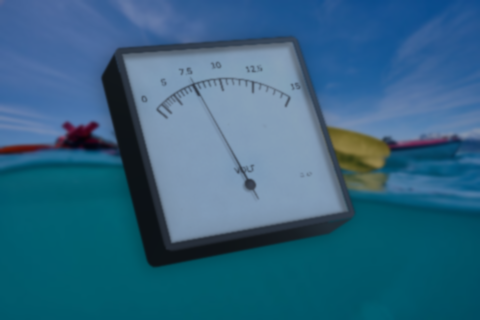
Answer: 7.5 (V)
